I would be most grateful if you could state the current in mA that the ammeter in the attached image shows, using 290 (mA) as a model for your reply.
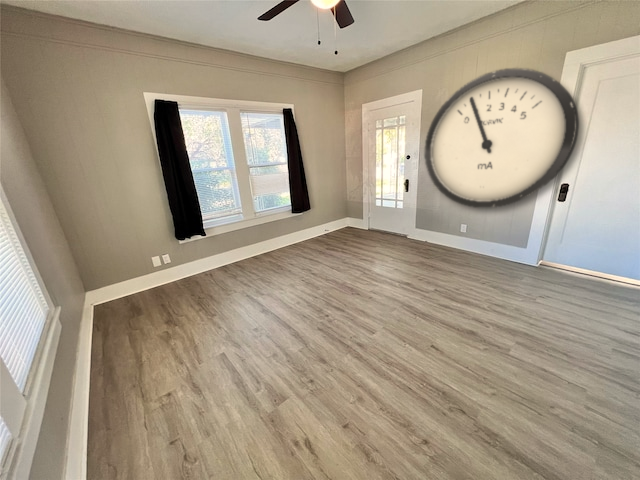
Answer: 1 (mA)
